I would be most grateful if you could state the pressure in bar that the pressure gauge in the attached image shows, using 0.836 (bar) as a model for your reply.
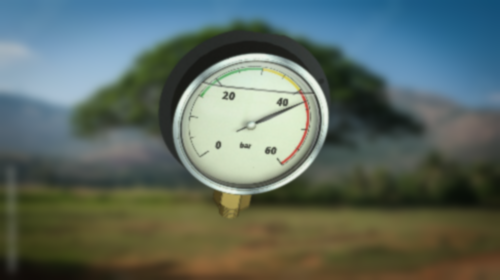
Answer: 42.5 (bar)
